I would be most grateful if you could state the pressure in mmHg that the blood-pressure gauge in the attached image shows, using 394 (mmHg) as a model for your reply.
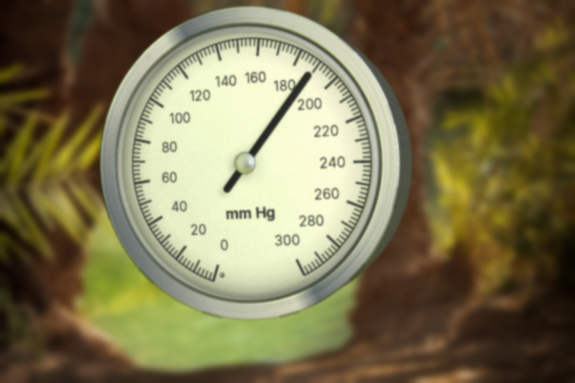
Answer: 190 (mmHg)
